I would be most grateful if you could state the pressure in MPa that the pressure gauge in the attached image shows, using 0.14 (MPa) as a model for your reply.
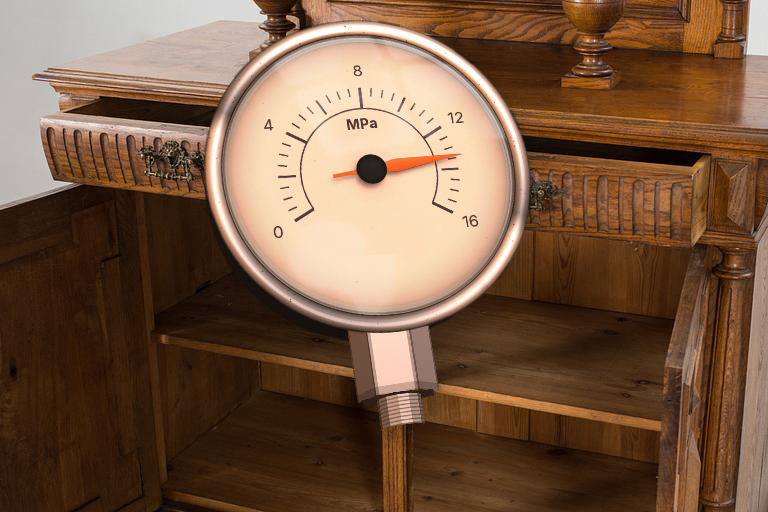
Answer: 13.5 (MPa)
